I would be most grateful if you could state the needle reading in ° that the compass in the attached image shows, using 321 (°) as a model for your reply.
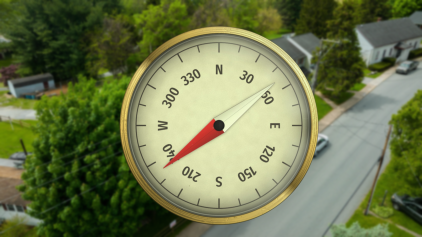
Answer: 232.5 (°)
